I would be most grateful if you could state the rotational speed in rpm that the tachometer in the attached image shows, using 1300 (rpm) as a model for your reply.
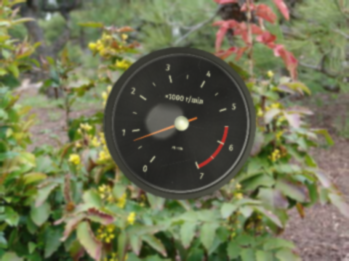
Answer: 750 (rpm)
